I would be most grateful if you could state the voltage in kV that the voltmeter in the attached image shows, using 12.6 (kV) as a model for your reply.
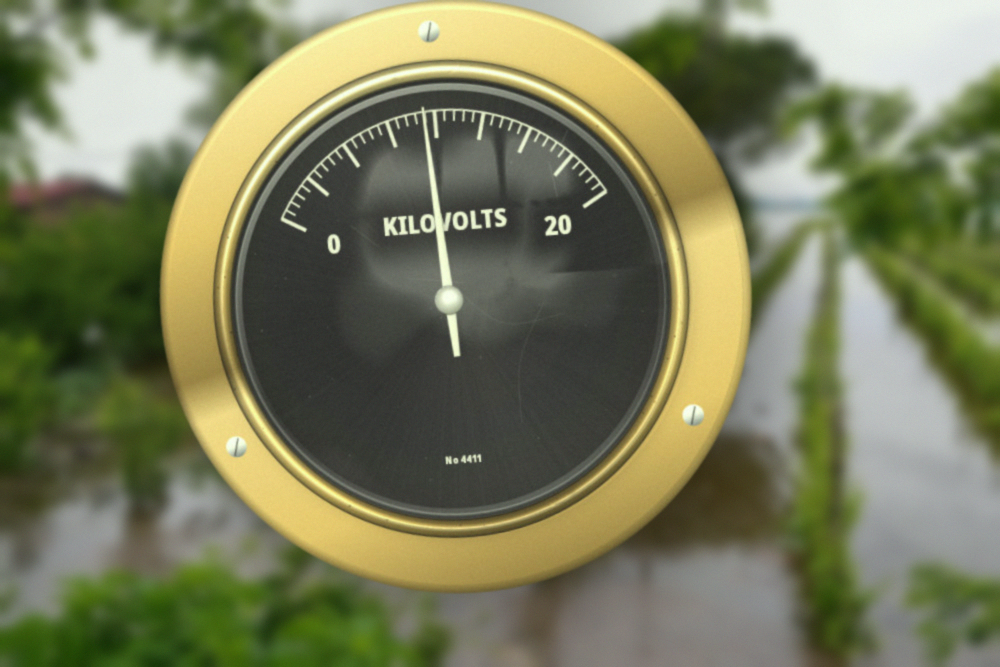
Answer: 9.5 (kV)
